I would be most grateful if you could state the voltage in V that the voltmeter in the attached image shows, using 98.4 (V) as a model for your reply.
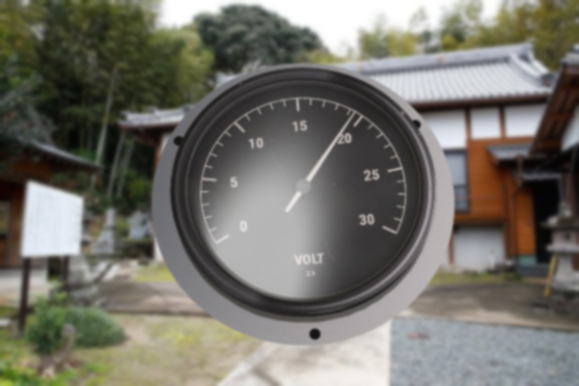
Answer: 19.5 (V)
